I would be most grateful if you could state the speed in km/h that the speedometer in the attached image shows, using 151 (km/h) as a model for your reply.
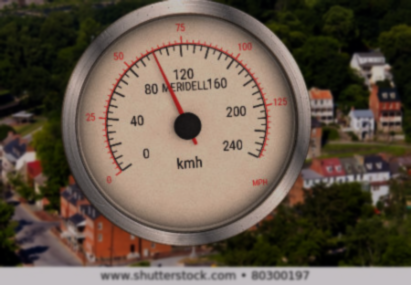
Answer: 100 (km/h)
